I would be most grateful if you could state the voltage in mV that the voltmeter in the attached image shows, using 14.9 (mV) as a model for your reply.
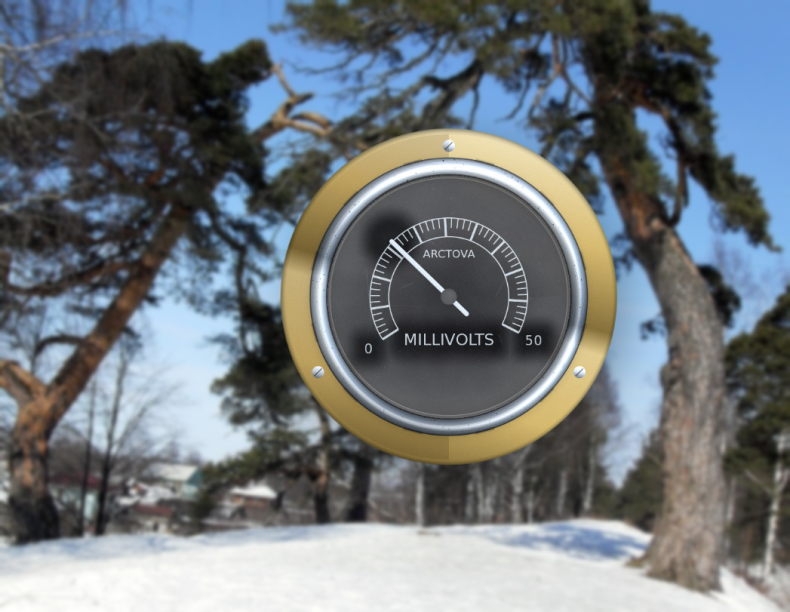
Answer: 16 (mV)
